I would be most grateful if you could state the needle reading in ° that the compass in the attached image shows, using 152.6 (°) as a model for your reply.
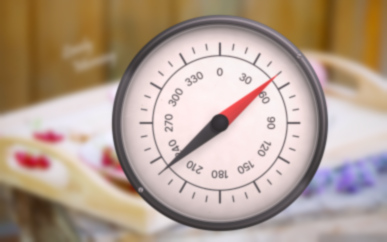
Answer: 50 (°)
